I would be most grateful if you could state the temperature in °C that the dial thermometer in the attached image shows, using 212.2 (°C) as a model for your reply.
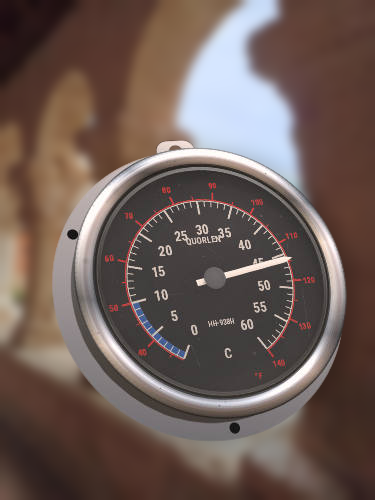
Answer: 46 (°C)
